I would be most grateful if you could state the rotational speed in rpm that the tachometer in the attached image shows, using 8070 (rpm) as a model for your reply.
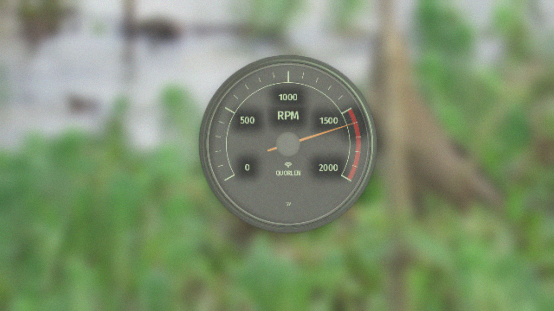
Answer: 1600 (rpm)
